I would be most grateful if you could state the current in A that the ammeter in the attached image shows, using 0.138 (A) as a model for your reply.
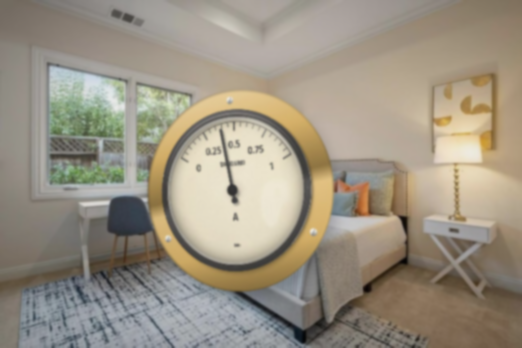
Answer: 0.4 (A)
